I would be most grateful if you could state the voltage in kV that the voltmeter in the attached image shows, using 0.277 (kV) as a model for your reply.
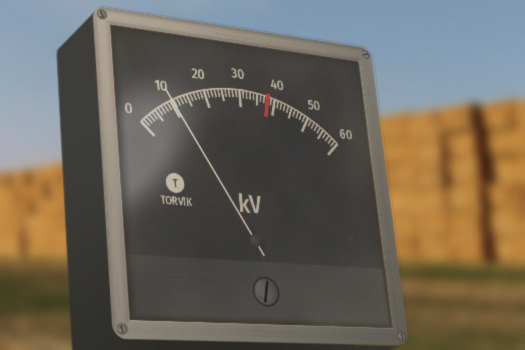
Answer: 10 (kV)
